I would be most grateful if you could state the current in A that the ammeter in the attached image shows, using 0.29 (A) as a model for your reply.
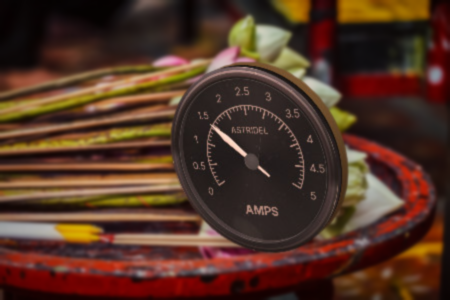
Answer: 1.5 (A)
